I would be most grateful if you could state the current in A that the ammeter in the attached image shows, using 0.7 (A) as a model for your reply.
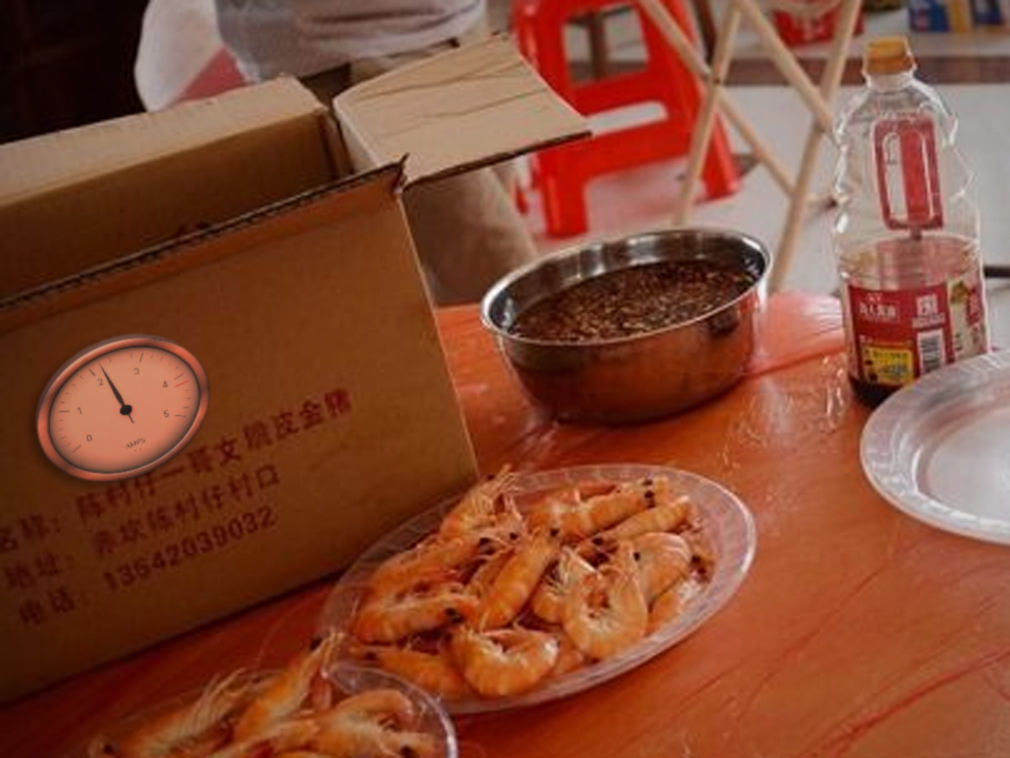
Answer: 2.2 (A)
